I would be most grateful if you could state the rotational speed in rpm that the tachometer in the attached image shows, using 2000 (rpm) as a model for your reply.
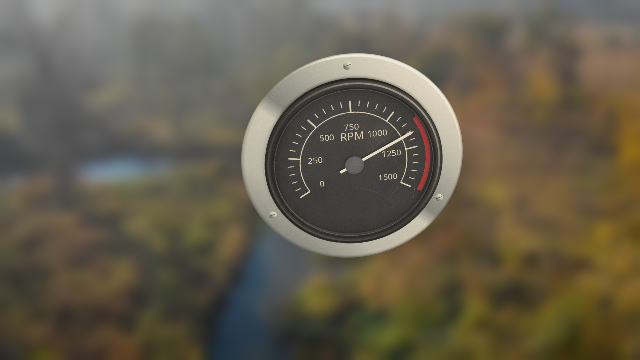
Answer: 1150 (rpm)
